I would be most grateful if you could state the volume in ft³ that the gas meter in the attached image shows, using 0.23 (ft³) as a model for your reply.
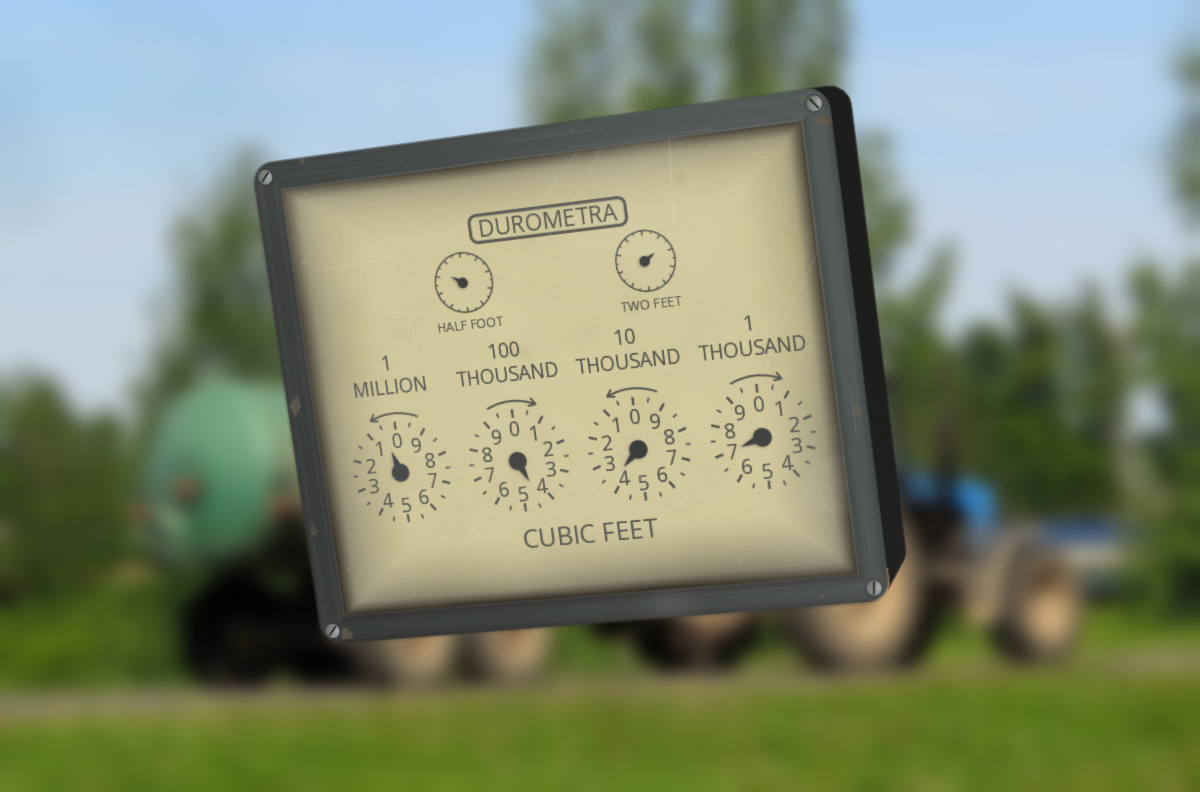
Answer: 43700 (ft³)
